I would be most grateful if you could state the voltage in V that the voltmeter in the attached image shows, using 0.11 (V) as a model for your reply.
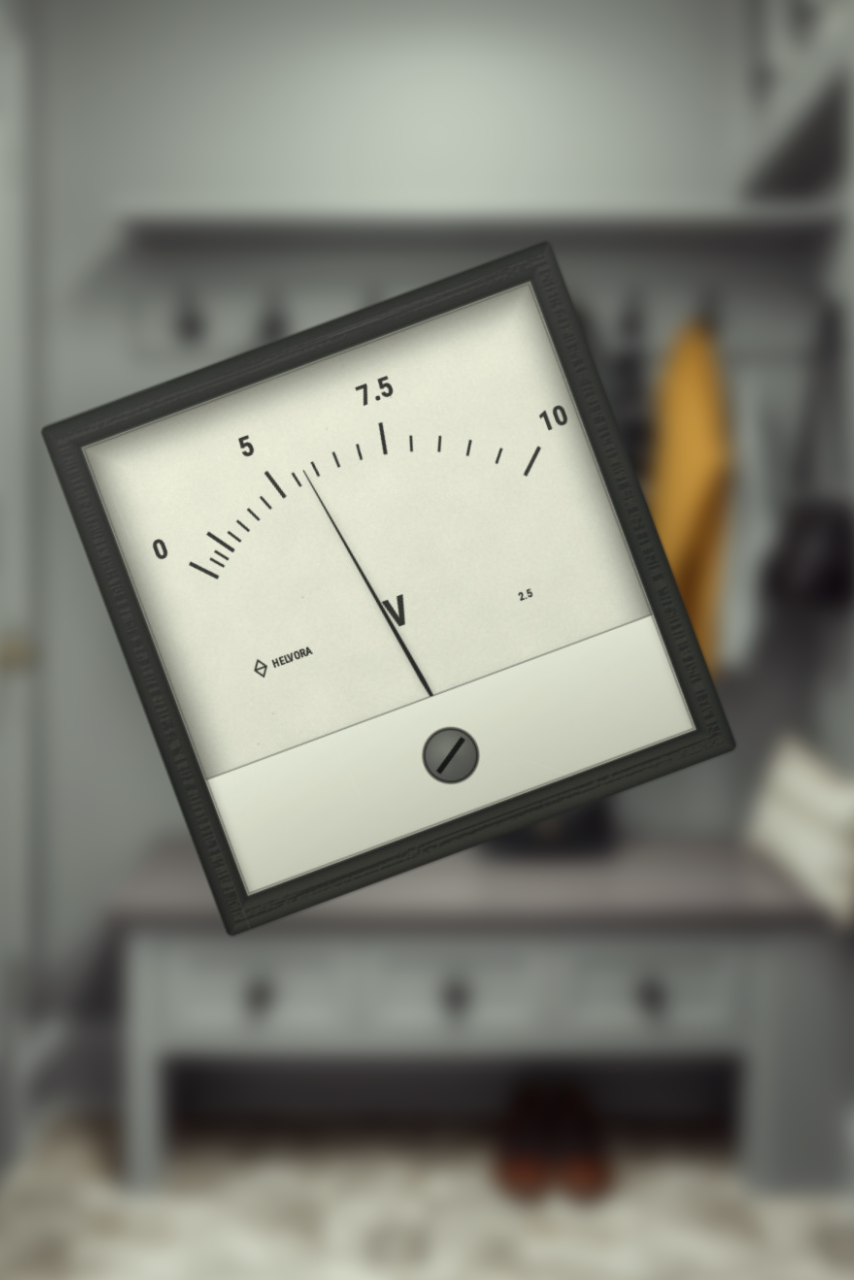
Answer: 5.75 (V)
